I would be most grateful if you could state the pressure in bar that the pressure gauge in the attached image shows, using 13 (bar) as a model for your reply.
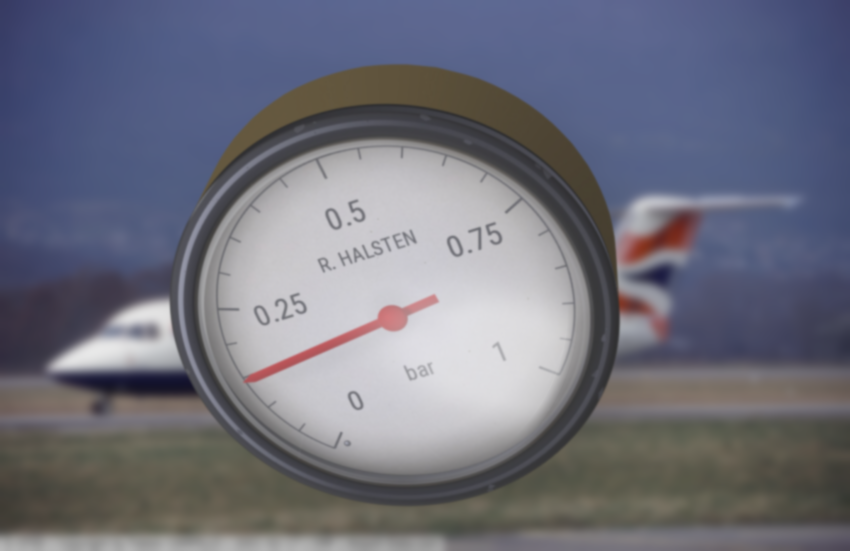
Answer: 0.15 (bar)
